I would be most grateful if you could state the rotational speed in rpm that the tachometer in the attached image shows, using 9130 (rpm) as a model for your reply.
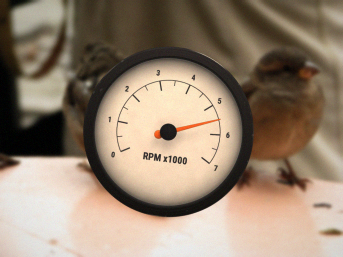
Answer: 5500 (rpm)
